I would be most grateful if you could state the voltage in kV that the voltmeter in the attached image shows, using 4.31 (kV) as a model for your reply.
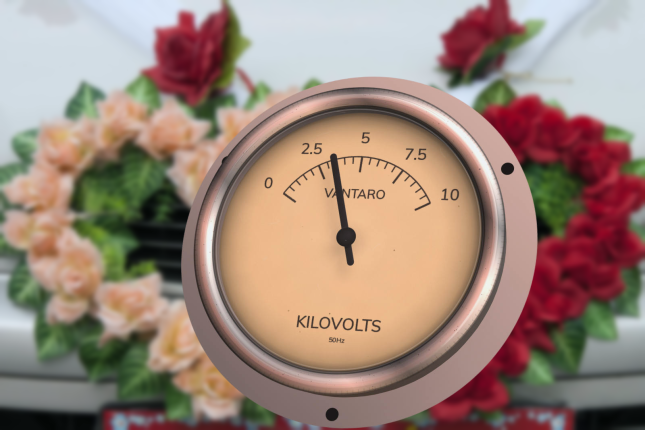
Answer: 3.5 (kV)
